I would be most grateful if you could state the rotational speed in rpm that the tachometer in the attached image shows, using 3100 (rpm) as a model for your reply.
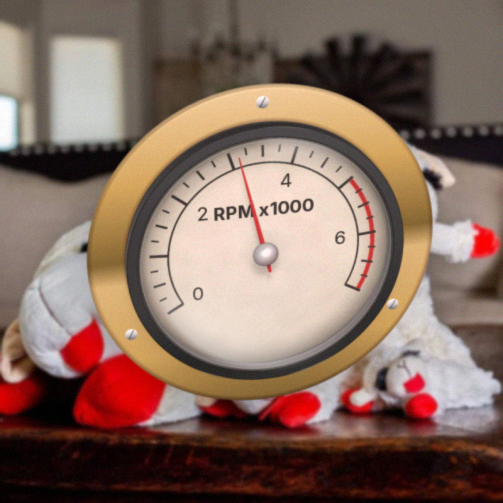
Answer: 3125 (rpm)
